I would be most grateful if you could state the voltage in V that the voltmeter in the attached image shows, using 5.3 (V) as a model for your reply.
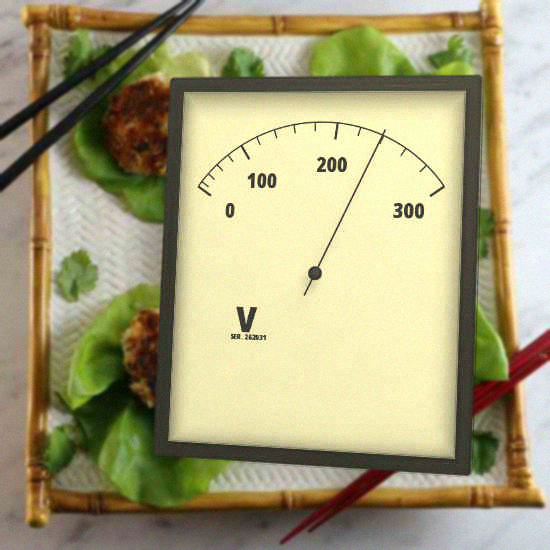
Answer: 240 (V)
